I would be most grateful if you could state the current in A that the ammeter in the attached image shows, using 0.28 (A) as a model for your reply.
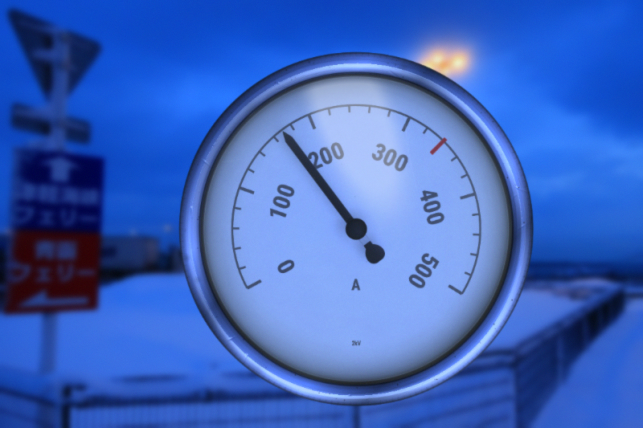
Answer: 170 (A)
